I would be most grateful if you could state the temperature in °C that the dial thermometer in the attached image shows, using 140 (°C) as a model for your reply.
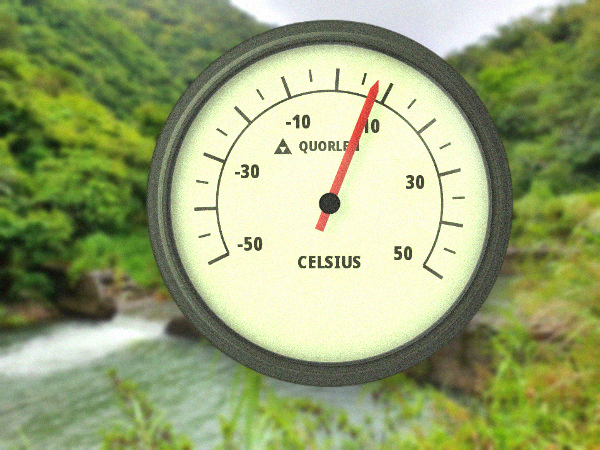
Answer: 7.5 (°C)
